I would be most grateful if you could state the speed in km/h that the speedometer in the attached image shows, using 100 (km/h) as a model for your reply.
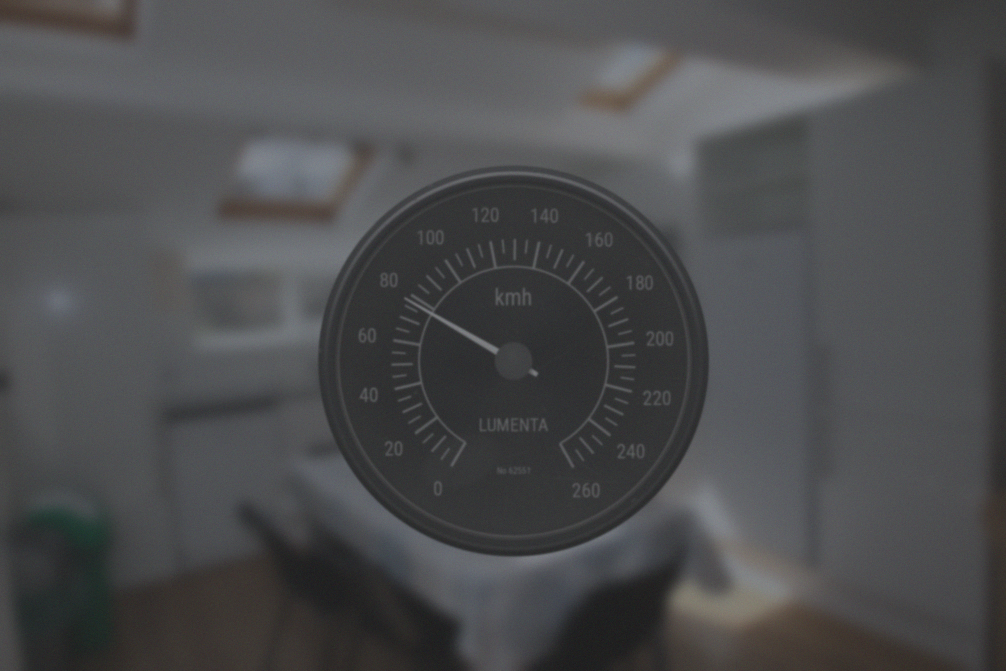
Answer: 77.5 (km/h)
